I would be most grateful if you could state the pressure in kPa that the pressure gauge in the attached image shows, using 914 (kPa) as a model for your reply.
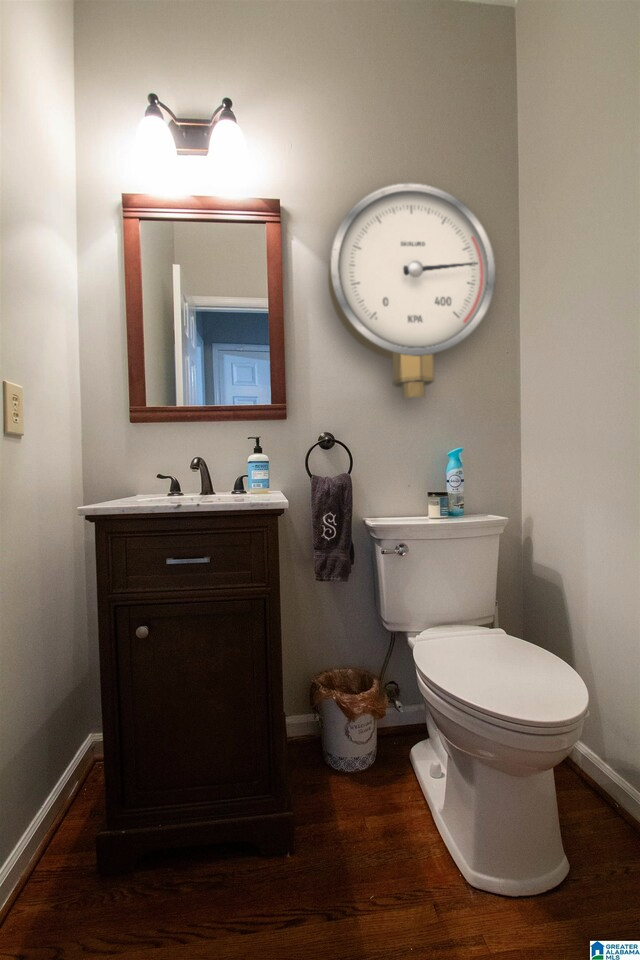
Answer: 325 (kPa)
